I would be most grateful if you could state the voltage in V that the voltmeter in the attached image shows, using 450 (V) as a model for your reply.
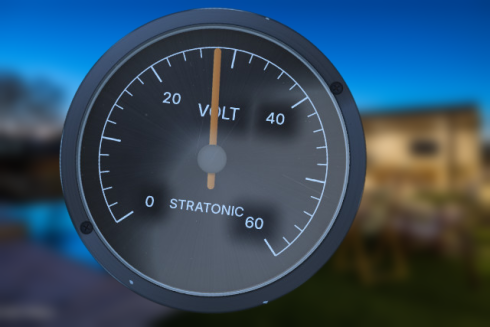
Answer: 28 (V)
